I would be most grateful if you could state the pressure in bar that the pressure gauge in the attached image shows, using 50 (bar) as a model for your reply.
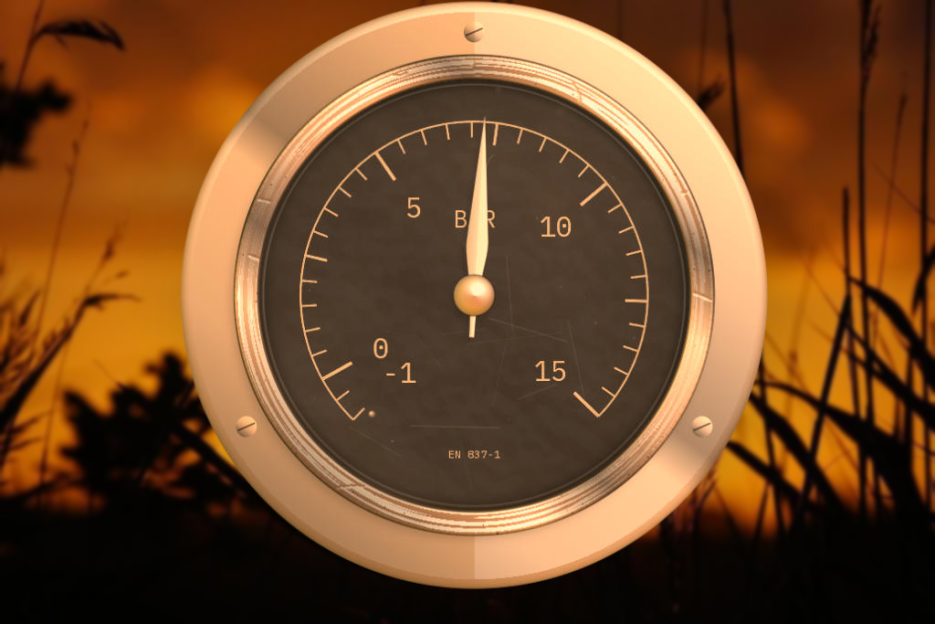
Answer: 7.25 (bar)
